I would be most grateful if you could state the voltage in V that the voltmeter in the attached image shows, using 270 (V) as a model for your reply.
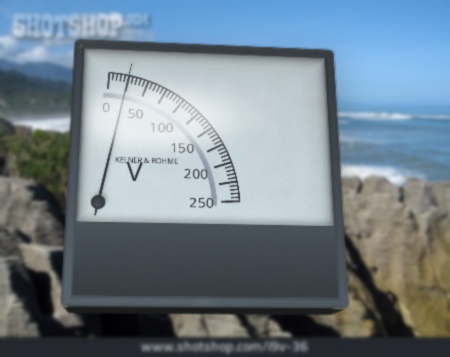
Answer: 25 (V)
